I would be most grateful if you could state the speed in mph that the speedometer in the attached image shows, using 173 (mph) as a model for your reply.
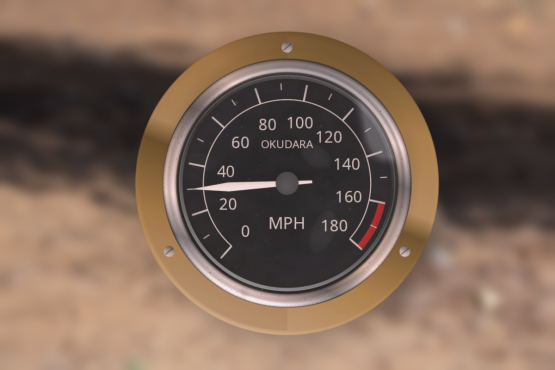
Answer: 30 (mph)
